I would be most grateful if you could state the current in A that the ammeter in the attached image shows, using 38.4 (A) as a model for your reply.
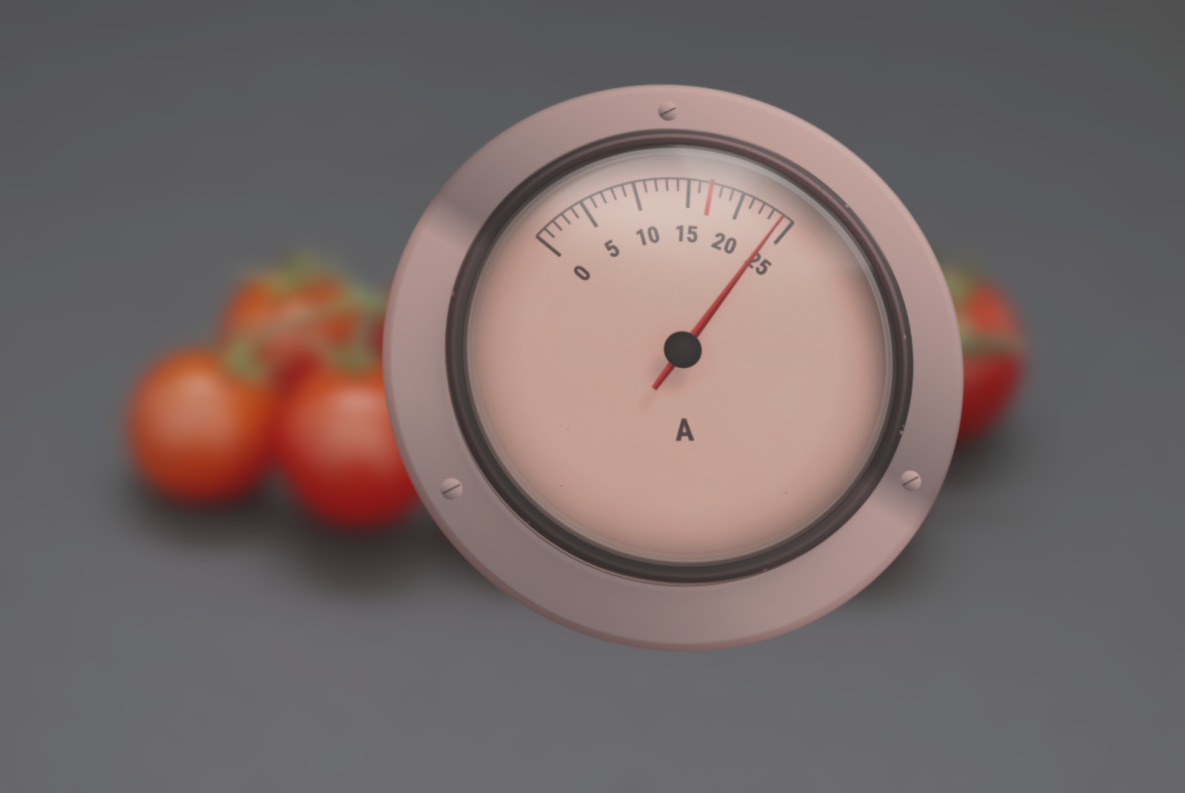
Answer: 24 (A)
